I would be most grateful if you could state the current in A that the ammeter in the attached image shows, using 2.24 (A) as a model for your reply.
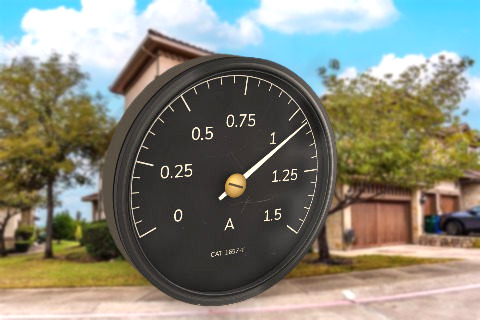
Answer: 1.05 (A)
